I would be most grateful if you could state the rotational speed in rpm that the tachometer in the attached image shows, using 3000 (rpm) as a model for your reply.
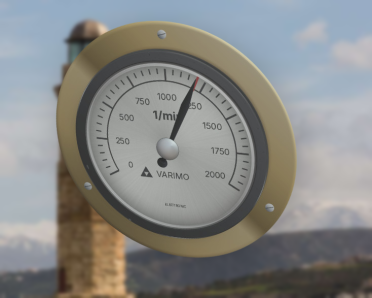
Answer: 1200 (rpm)
